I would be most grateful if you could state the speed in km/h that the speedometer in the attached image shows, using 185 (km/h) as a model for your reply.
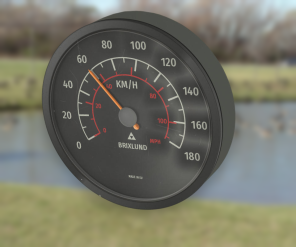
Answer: 60 (km/h)
